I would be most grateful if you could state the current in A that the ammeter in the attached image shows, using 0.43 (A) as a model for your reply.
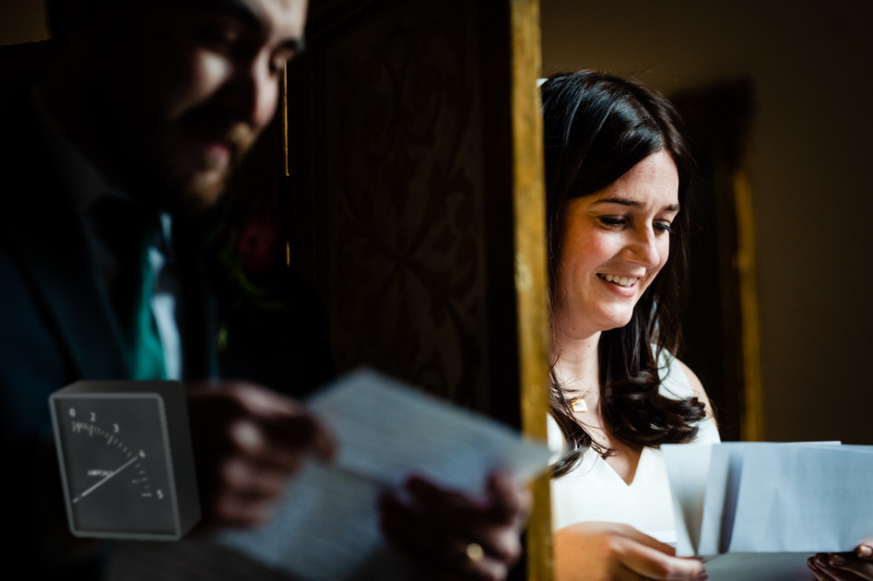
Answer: 4 (A)
